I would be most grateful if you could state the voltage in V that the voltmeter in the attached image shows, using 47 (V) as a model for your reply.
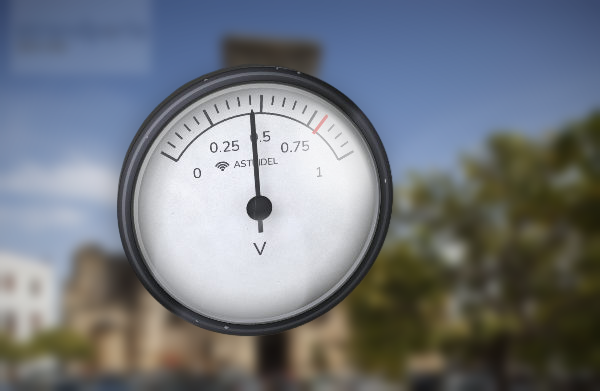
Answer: 0.45 (V)
